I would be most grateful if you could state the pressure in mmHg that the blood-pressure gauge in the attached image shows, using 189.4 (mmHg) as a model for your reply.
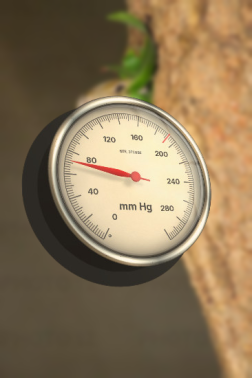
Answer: 70 (mmHg)
